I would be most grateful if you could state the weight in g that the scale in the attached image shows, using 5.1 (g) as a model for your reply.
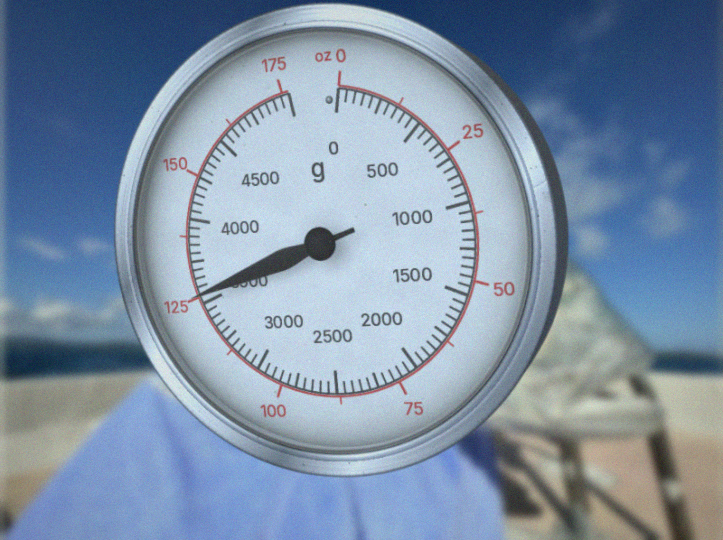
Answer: 3550 (g)
